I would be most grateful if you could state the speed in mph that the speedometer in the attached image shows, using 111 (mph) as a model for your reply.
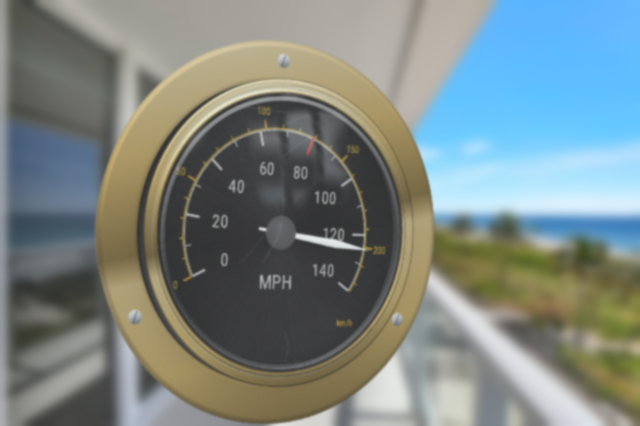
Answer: 125 (mph)
